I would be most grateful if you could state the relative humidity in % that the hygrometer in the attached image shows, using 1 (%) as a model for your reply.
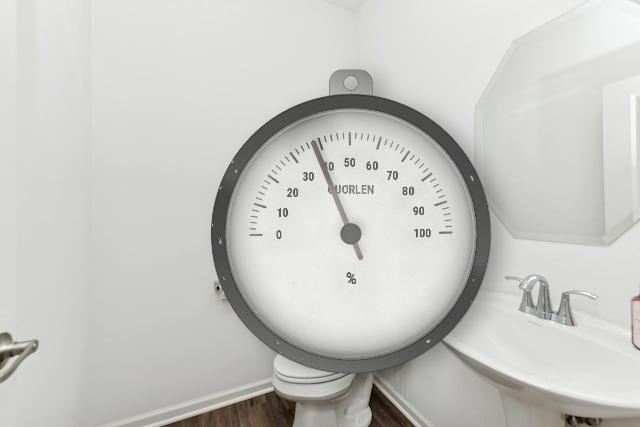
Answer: 38 (%)
